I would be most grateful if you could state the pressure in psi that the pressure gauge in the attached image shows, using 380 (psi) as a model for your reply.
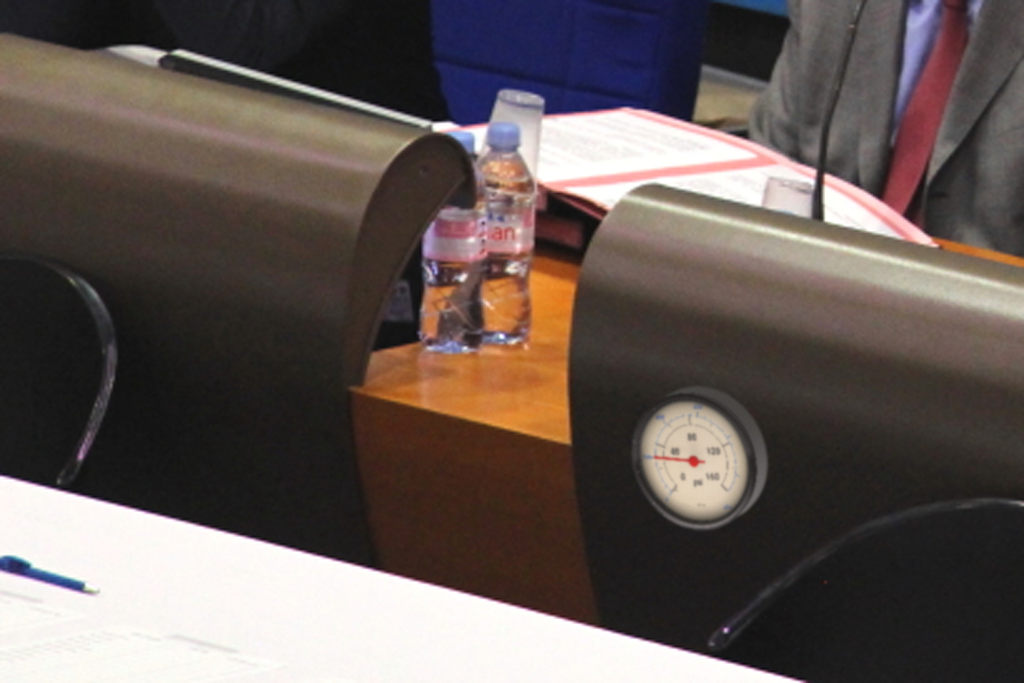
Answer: 30 (psi)
